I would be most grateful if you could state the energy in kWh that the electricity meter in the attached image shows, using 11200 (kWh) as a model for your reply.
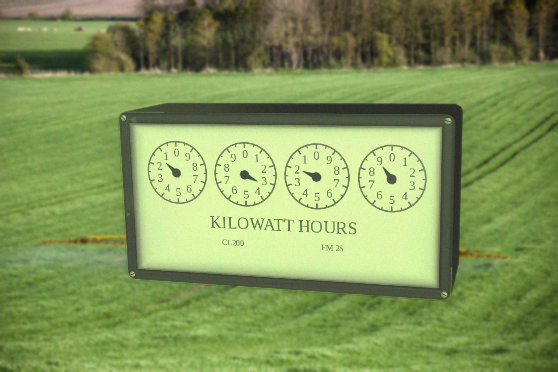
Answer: 1319 (kWh)
